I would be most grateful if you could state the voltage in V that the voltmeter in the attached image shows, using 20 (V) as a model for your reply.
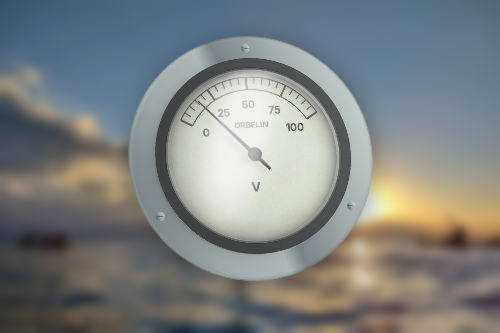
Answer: 15 (V)
